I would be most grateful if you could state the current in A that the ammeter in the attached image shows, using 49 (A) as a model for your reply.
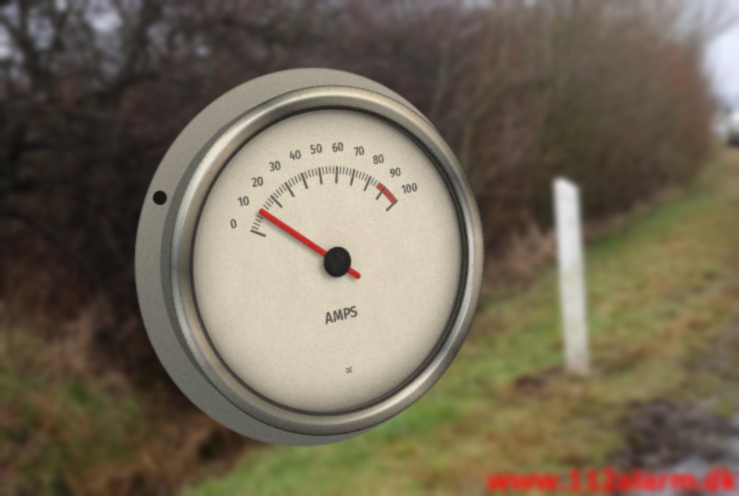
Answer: 10 (A)
